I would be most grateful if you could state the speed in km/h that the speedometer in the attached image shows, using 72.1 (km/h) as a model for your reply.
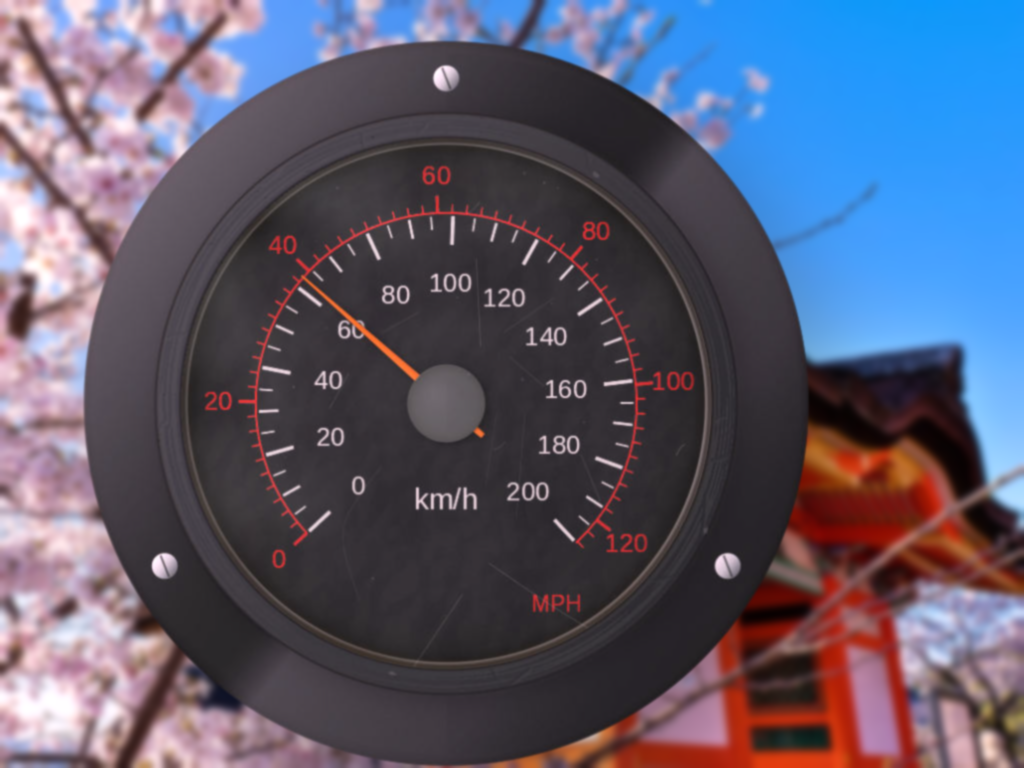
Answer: 62.5 (km/h)
